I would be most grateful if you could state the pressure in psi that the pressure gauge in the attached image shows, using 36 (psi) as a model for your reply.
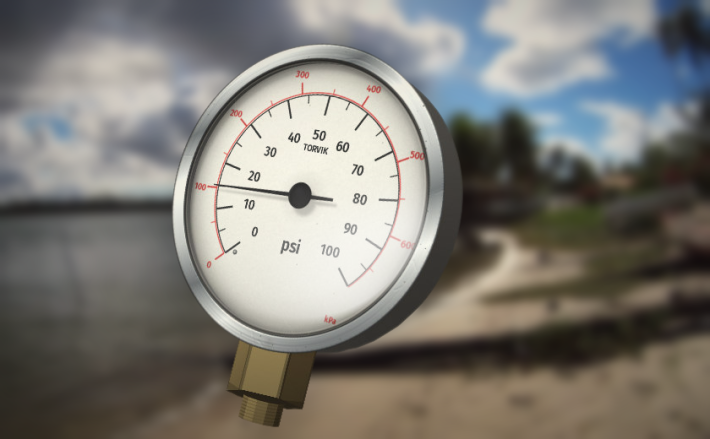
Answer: 15 (psi)
